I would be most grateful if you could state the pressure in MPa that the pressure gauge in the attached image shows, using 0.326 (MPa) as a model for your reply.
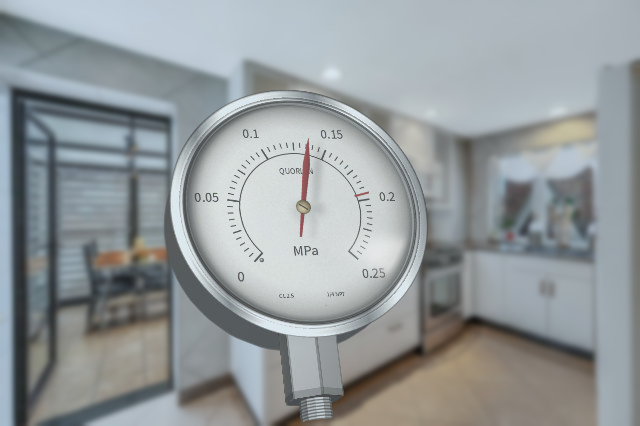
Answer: 0.135 (MPa)
